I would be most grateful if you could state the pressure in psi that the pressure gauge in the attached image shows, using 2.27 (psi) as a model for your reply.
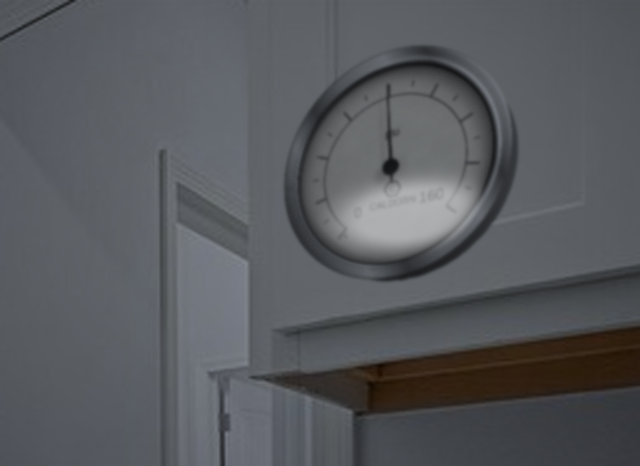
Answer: 80 (psi)
